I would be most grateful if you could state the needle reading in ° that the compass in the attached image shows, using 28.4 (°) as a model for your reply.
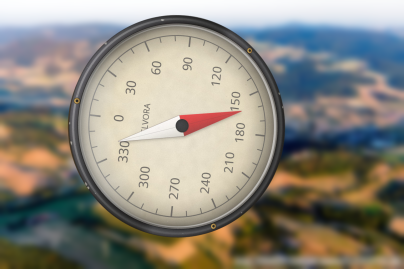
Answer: 160 (°)
